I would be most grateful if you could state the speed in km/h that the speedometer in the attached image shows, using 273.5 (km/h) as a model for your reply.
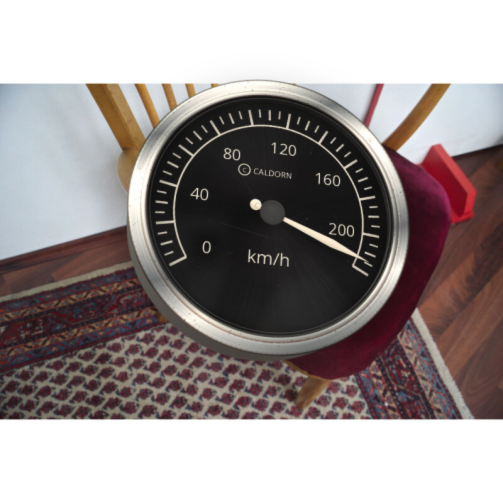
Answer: 215 (km/h)
